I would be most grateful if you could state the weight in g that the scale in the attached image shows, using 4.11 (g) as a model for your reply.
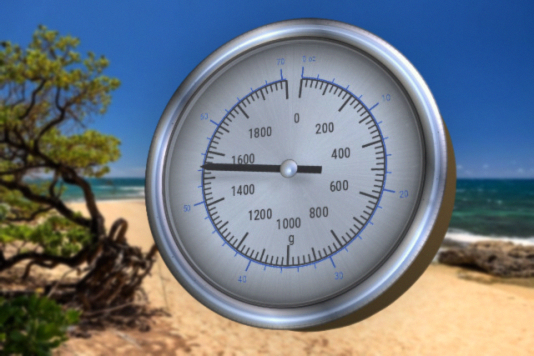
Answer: 1540 (g)
